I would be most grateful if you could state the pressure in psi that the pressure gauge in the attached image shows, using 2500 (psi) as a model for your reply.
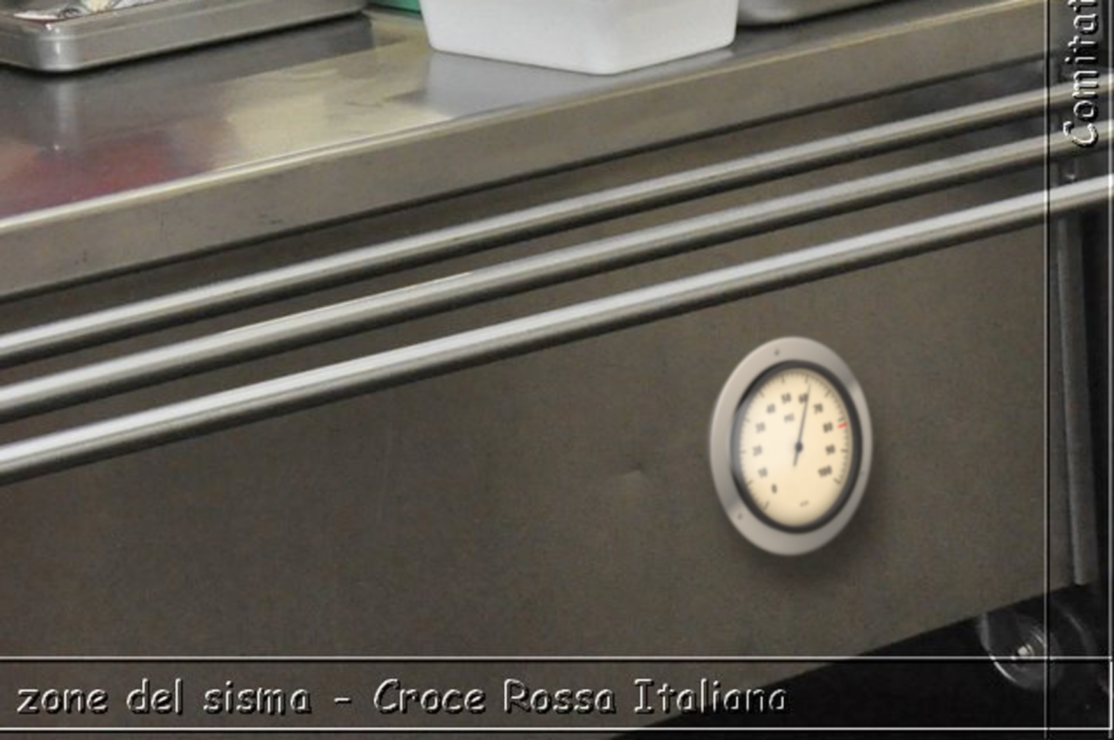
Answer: 60 (psi)
